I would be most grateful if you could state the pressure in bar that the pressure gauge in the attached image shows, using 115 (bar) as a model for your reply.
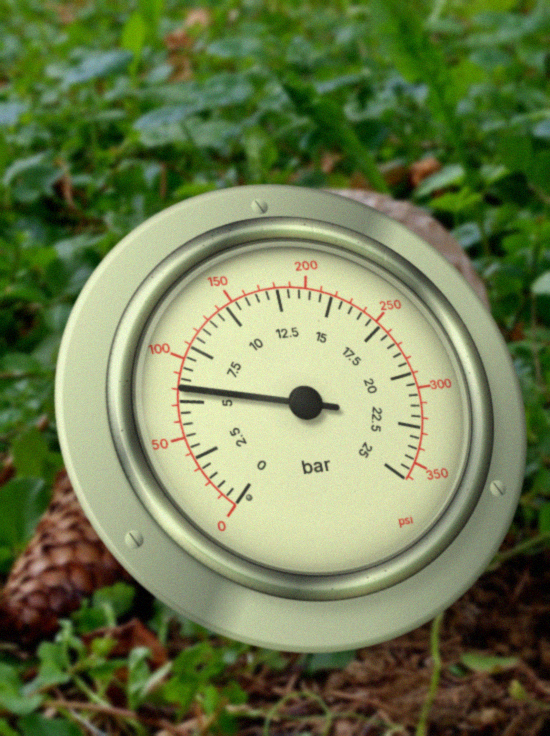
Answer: 5.5 (bar)
